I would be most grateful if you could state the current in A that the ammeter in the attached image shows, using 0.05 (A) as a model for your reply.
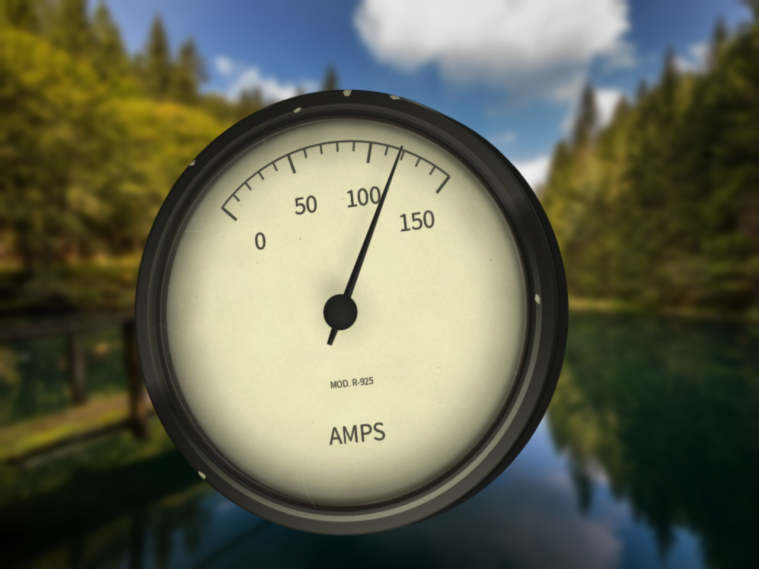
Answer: 120 (A)
